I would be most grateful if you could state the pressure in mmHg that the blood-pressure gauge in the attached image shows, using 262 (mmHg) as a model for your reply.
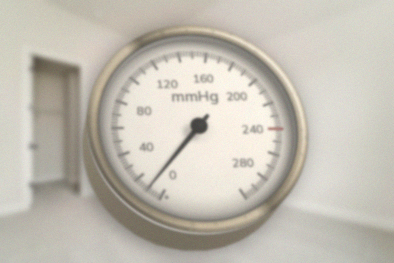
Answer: 10 (mmHg)
